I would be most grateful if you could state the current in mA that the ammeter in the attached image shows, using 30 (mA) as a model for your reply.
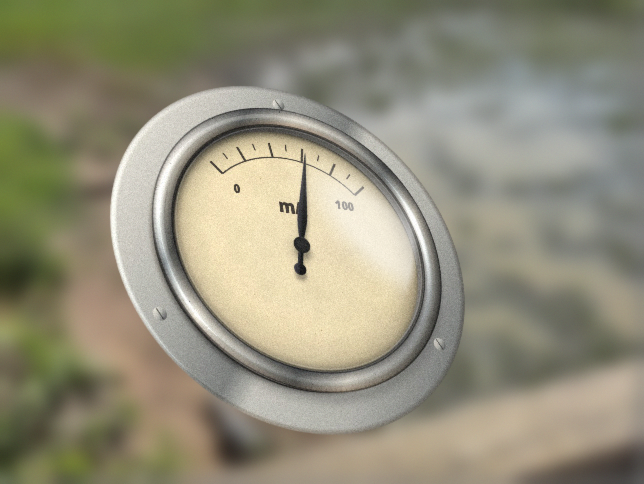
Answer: 60 (mA)
